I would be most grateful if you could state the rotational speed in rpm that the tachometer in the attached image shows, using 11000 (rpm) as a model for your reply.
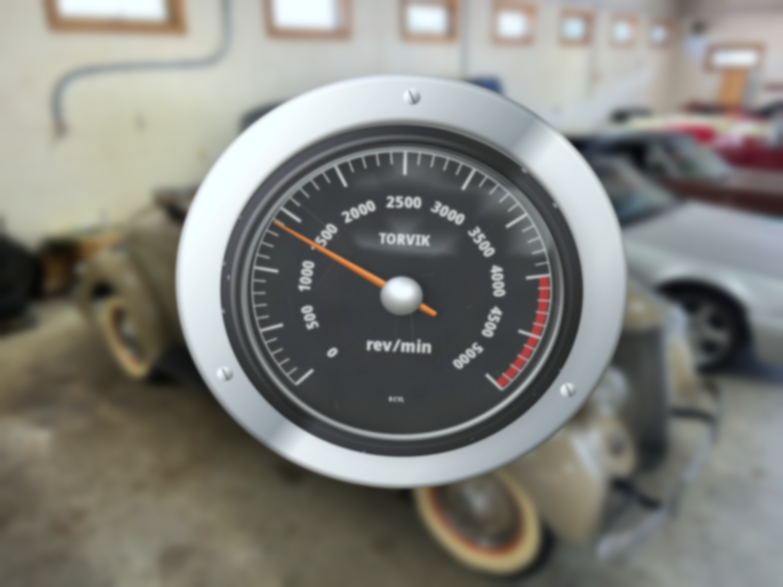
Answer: 1400 (rpm)
